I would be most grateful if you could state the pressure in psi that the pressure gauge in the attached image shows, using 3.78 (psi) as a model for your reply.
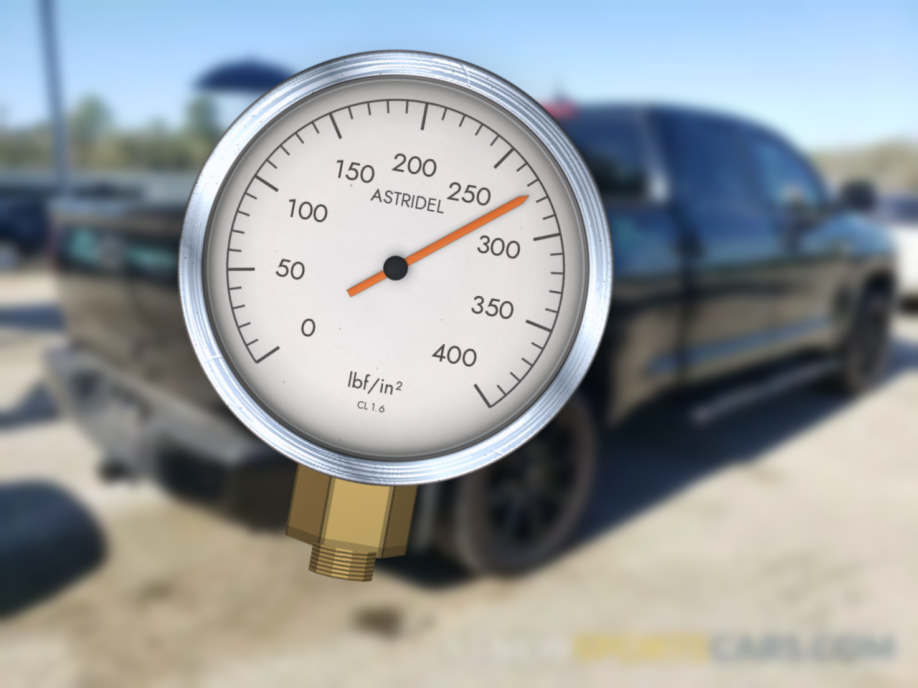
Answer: 275 (psi)
